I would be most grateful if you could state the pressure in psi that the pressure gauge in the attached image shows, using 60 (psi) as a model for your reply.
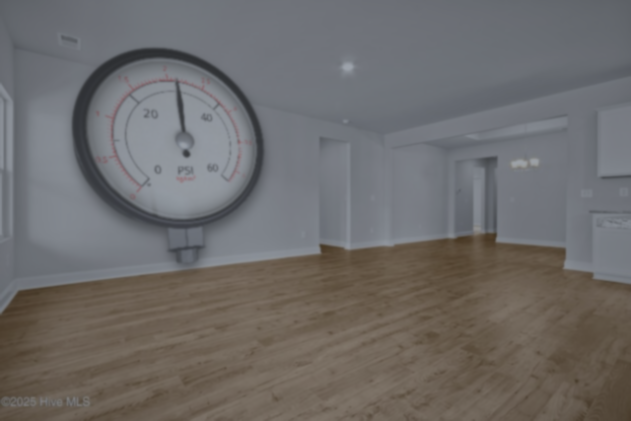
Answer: 30 (psi)
